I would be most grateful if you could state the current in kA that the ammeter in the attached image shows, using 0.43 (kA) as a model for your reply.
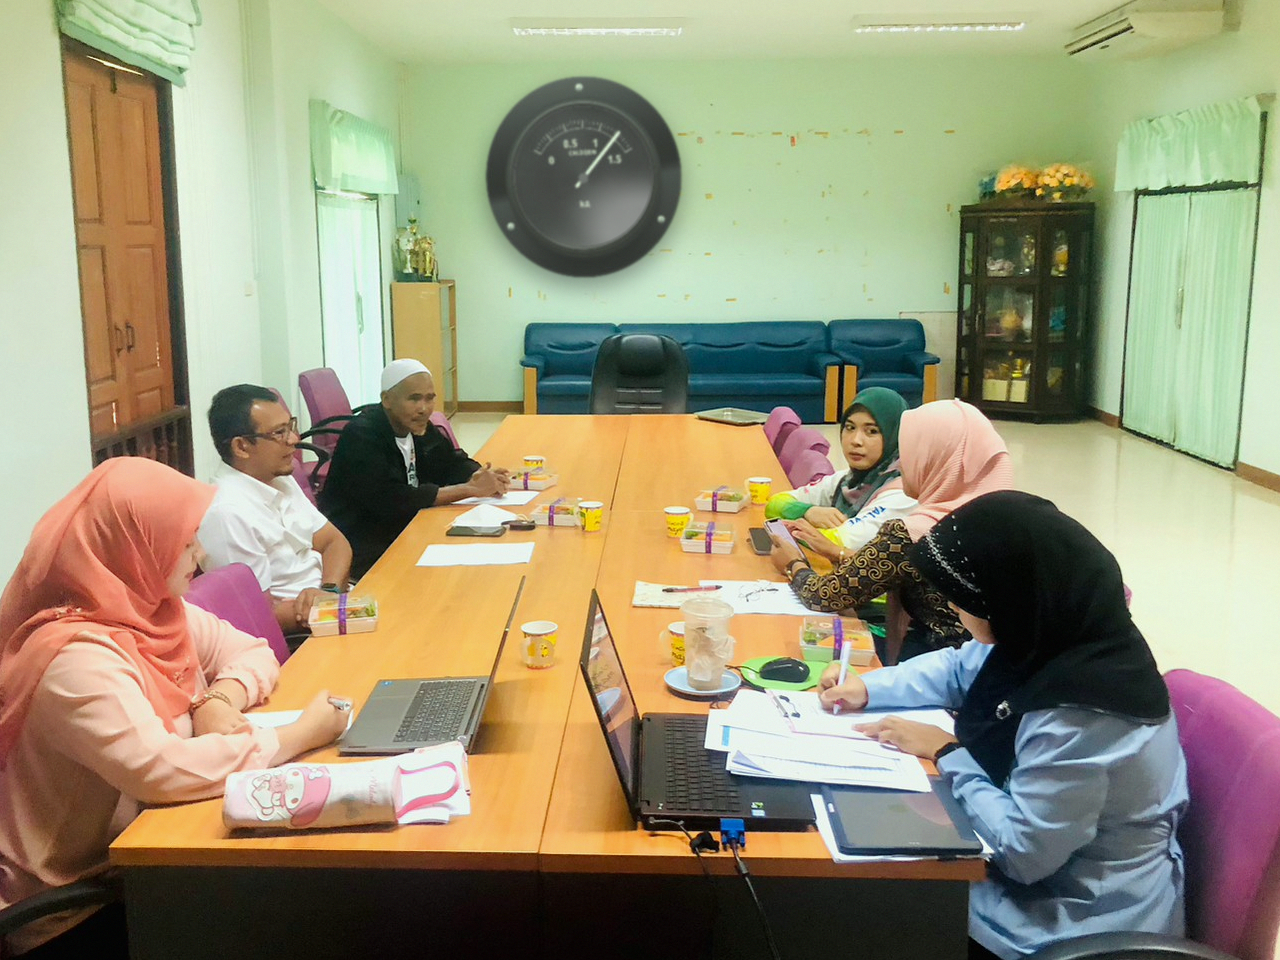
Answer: 1.25 (kA)
